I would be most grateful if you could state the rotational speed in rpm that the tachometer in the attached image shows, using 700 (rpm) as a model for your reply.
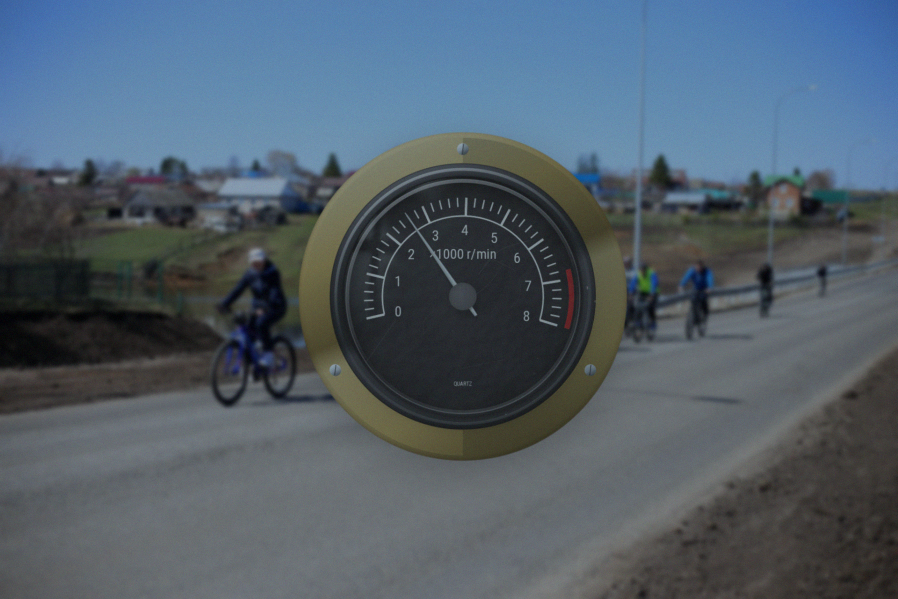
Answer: 2600 (rpm)
